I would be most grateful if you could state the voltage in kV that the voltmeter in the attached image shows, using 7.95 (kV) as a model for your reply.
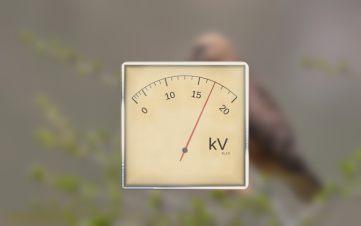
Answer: 17 (kV)
